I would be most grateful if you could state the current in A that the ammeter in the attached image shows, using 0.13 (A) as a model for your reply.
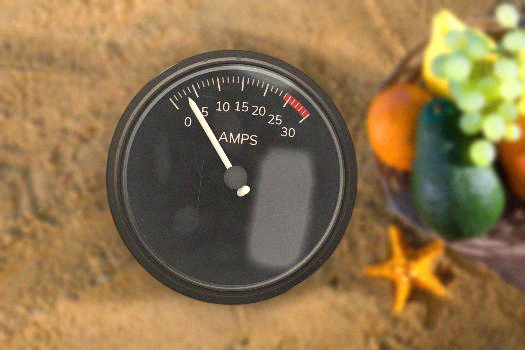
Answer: 3 (A)
